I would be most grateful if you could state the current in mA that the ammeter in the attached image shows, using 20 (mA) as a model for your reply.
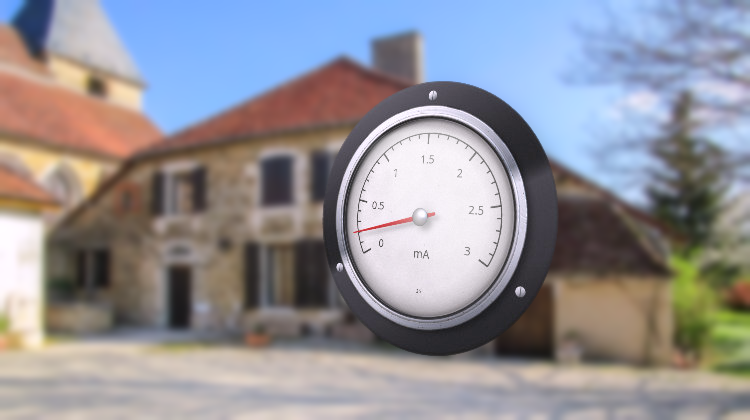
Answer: 0.2 (mA)
